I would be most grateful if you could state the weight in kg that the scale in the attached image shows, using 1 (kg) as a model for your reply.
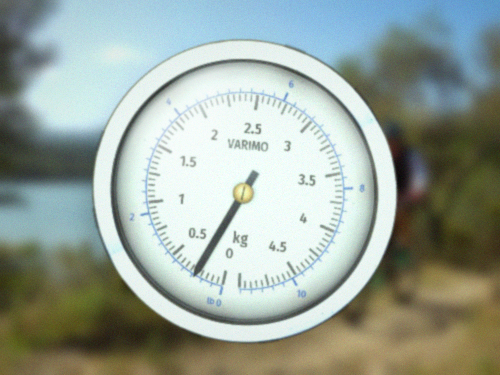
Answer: 0.25 (kg)
